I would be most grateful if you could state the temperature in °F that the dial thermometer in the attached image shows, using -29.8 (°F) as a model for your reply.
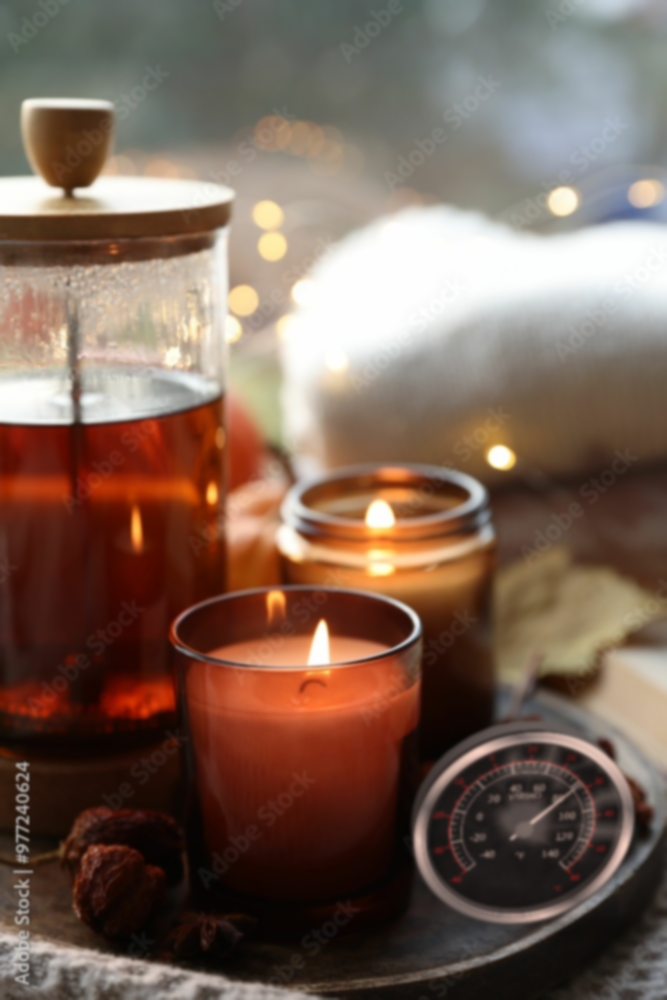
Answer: 80 (°F)
